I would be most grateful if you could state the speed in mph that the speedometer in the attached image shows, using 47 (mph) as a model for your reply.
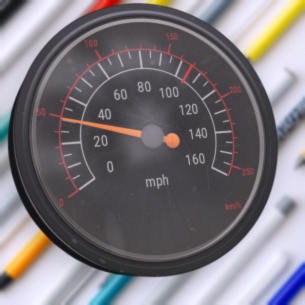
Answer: 30 (mph)
